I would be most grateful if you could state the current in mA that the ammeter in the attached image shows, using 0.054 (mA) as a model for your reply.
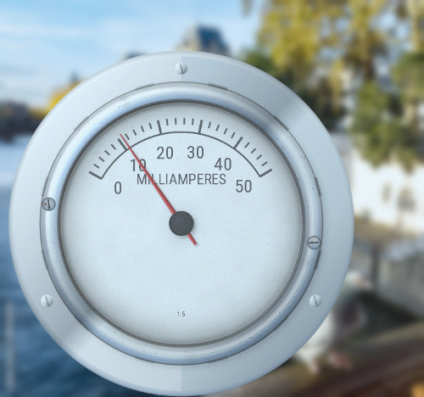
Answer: 11 (mA)
